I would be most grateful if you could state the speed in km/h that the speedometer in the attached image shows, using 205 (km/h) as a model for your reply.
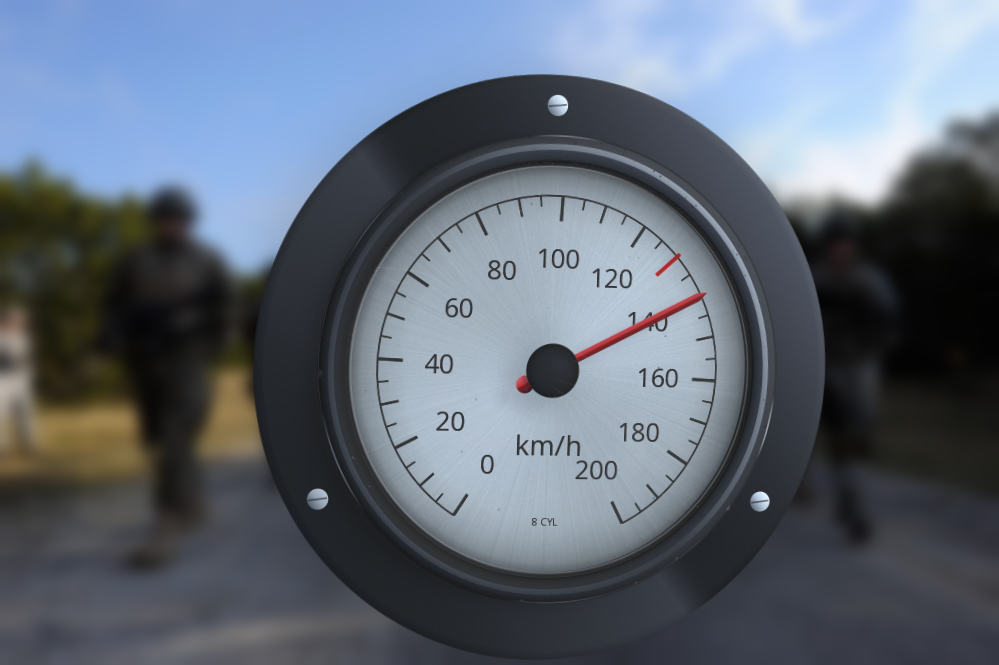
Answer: 140 (km/h)
